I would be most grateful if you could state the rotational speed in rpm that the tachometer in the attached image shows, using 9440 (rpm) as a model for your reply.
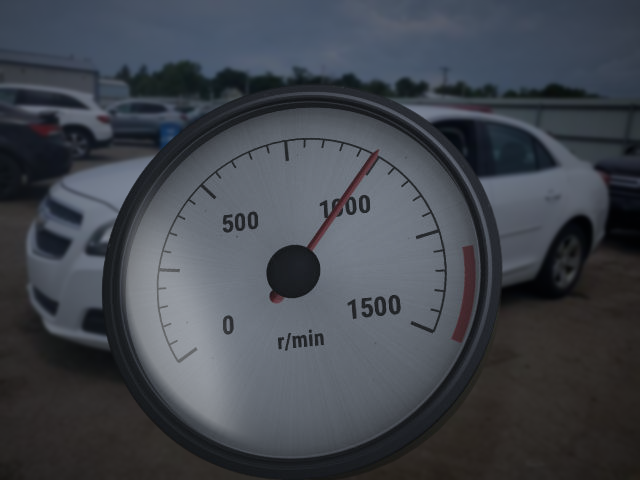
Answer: 1000 (rpm)
